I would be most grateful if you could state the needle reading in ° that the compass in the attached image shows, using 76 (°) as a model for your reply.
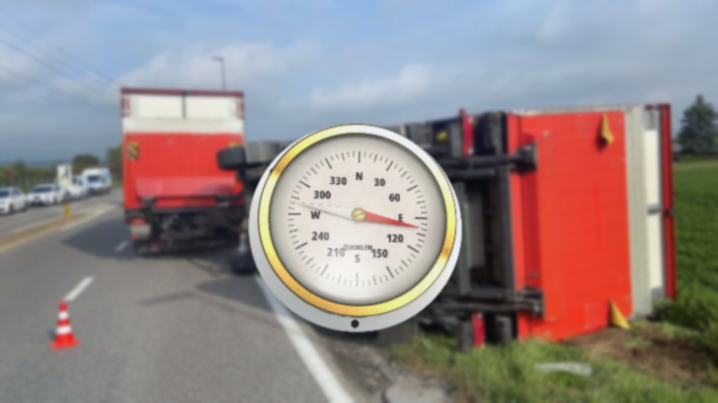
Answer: 100 (°)
